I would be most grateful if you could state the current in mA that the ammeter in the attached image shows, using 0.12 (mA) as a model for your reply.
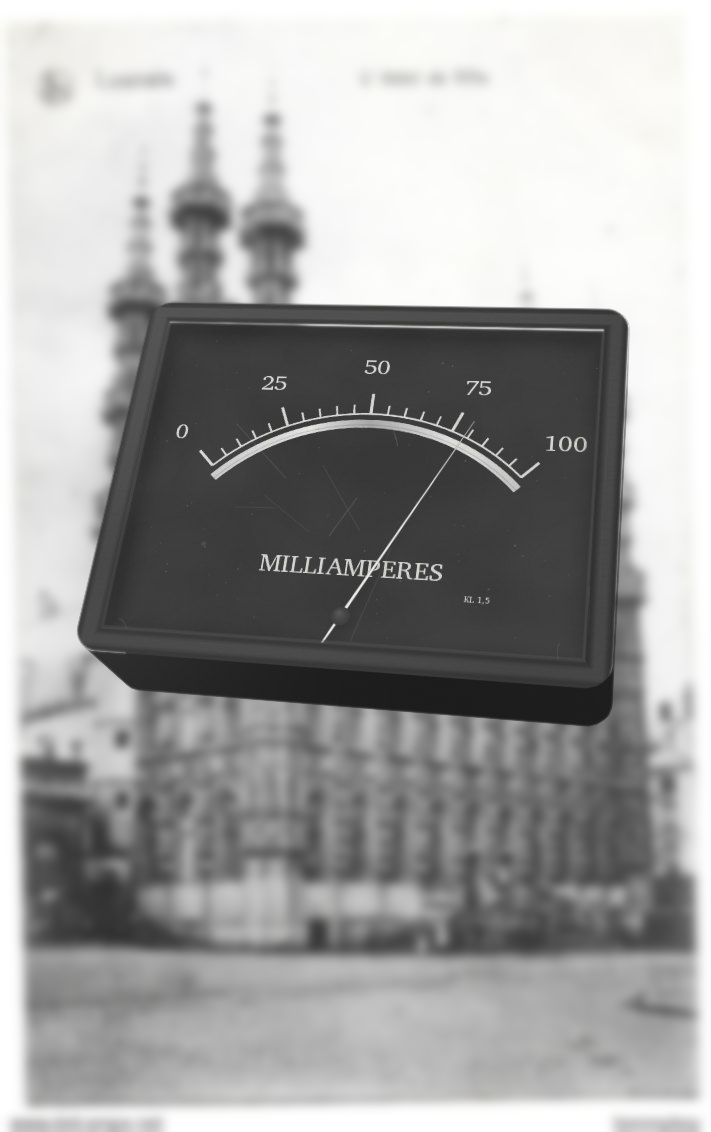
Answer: 80 (mA)
